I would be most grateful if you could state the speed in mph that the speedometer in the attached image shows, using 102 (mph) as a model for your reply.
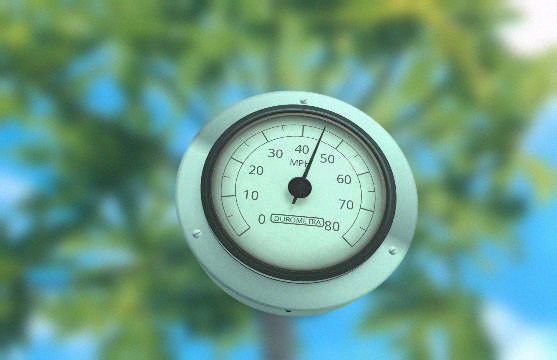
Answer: 45 (mph)
